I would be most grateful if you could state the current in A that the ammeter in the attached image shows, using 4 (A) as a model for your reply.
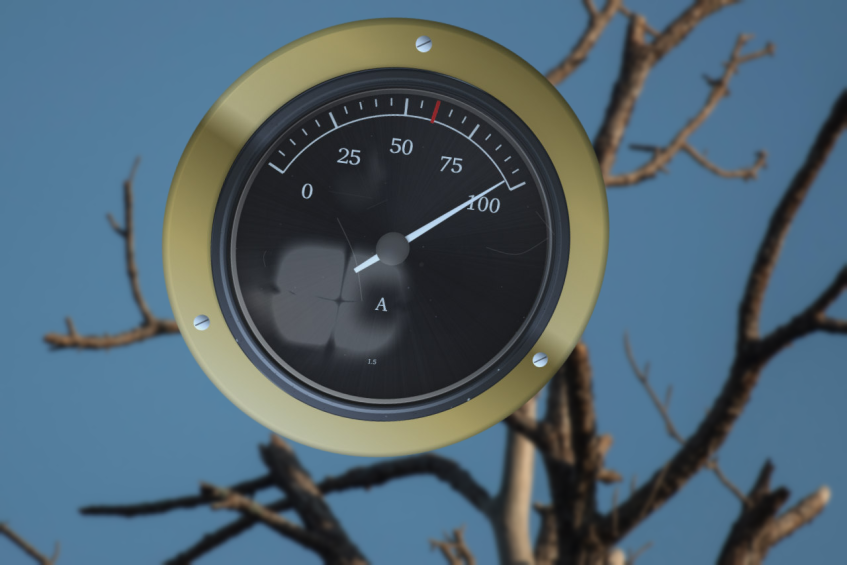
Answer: 95 (A)
